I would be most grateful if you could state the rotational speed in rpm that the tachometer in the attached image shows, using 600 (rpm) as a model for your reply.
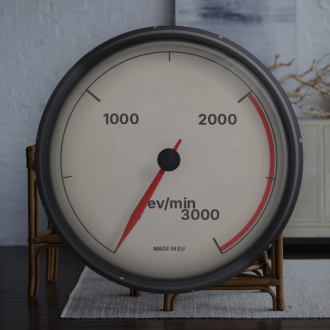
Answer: 0 (rpm)
